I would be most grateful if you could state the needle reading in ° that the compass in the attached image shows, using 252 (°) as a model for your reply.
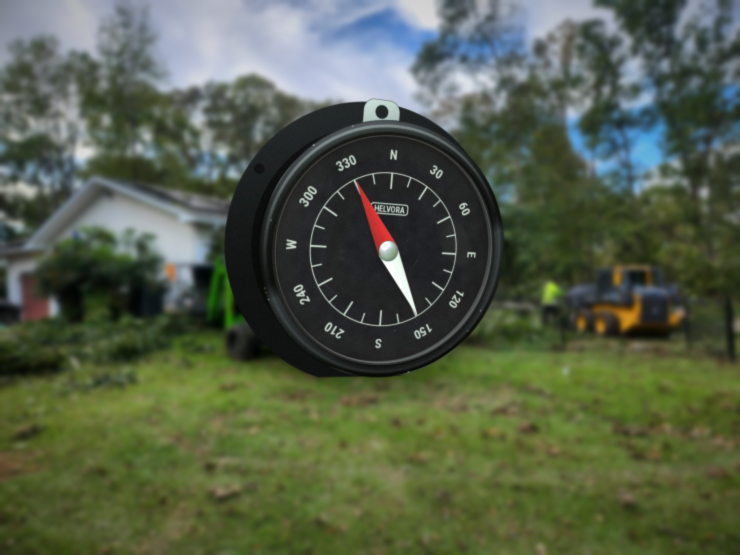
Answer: 330 (°)
